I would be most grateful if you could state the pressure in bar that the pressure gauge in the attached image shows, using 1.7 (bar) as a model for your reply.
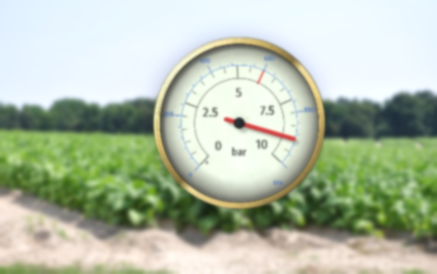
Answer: 9 (bar)
